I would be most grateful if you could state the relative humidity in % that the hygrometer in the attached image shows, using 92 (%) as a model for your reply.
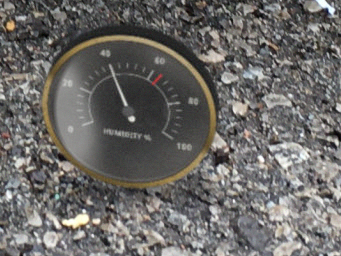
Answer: 40 (%)
